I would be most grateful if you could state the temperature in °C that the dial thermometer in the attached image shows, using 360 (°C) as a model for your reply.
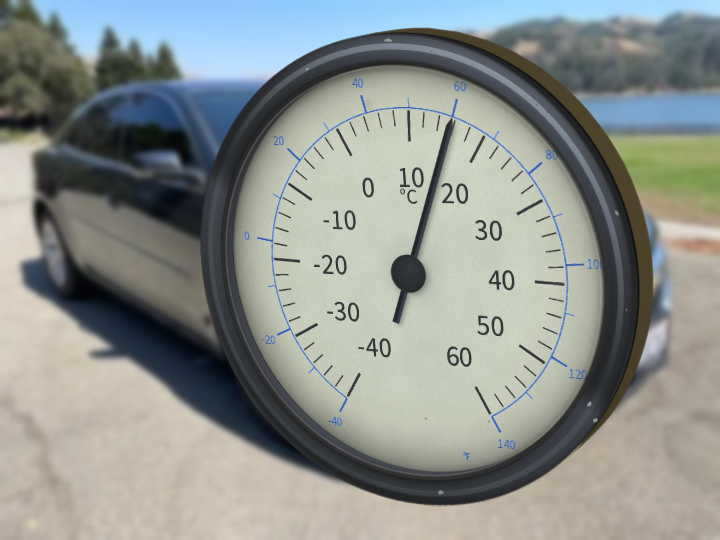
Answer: 16 (°C)
